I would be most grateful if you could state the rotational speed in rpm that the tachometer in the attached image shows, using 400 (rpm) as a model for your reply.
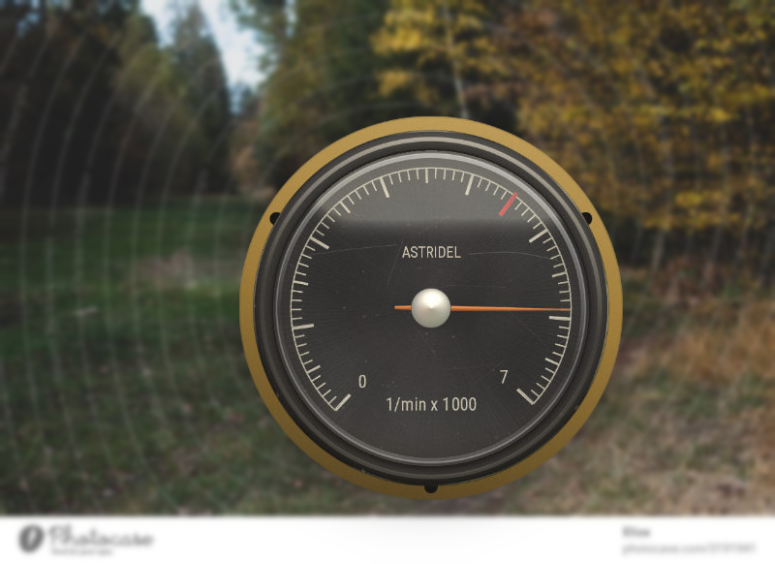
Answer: 5900 (rpm)
